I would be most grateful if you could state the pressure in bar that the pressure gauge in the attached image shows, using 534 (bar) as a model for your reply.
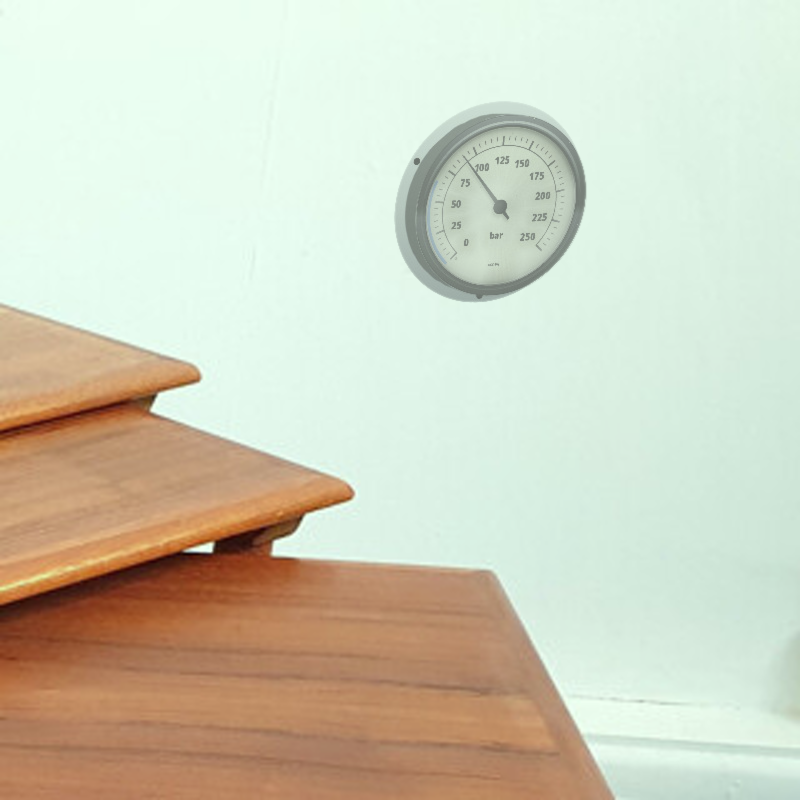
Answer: 90 (bar)
